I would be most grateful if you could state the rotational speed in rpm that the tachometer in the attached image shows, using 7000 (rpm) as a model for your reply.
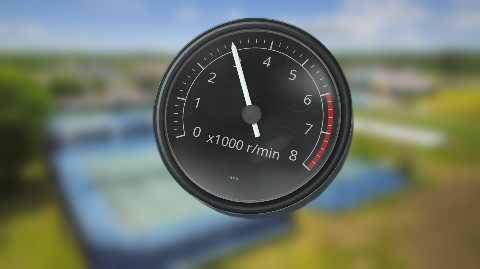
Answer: 3000 (rpm)
